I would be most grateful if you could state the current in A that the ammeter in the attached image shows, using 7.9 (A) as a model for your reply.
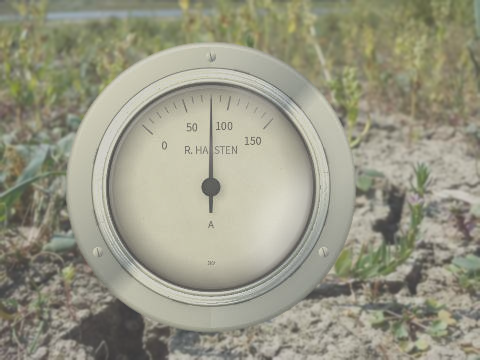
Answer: 80 (A)
